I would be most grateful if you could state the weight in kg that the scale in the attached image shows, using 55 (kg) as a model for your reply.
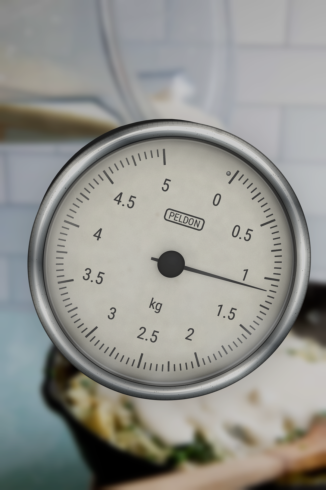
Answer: 1.1 (kg)
